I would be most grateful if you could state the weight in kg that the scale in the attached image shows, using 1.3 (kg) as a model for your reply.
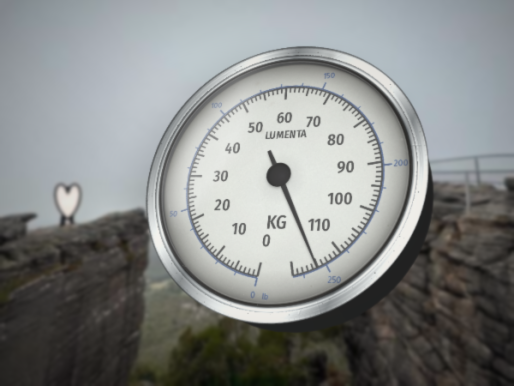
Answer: 115 (kg)
